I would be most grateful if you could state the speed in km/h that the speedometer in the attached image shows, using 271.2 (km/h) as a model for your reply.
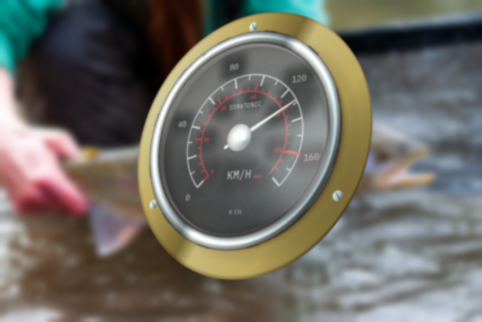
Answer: 130 (km/h)
